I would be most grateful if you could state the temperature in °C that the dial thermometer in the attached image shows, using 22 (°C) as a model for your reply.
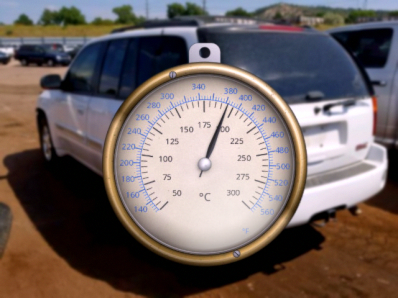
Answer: 195 (°C)
